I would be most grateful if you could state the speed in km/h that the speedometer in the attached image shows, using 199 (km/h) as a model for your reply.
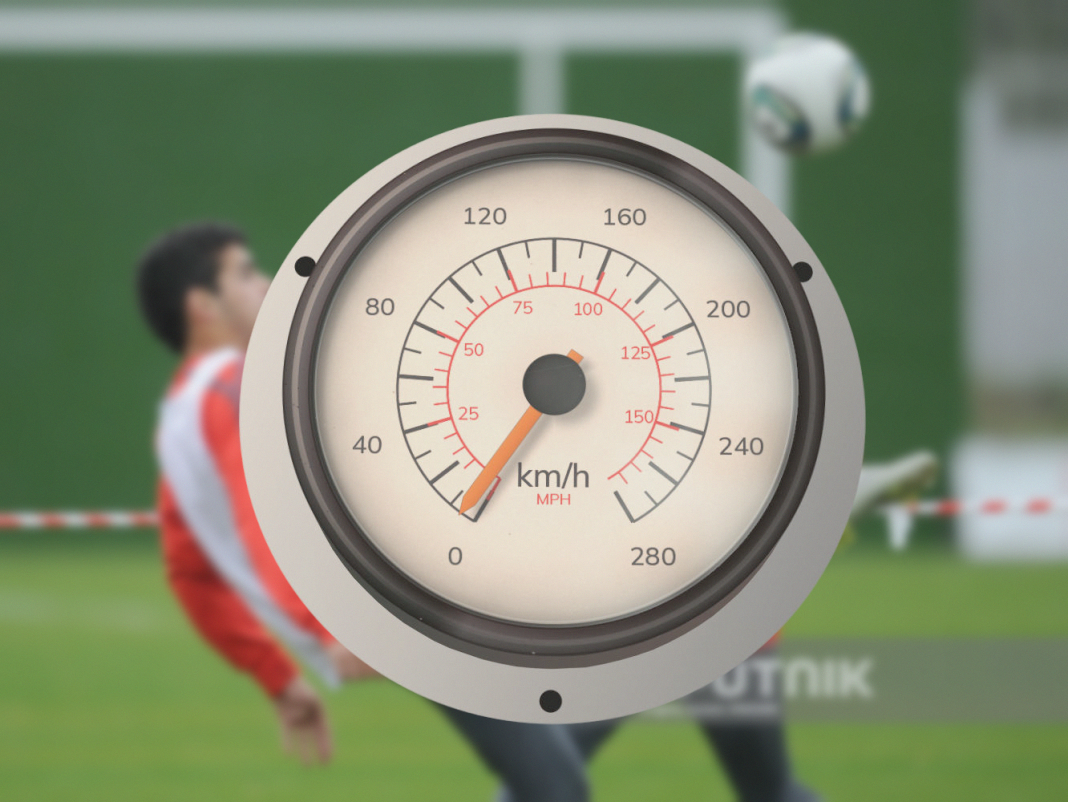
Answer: 5 (km/h)
